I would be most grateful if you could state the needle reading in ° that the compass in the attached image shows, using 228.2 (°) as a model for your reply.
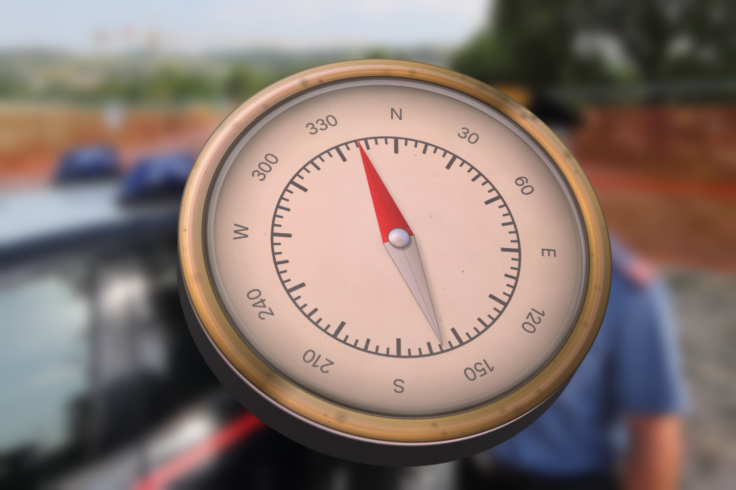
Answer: 340 (°)
